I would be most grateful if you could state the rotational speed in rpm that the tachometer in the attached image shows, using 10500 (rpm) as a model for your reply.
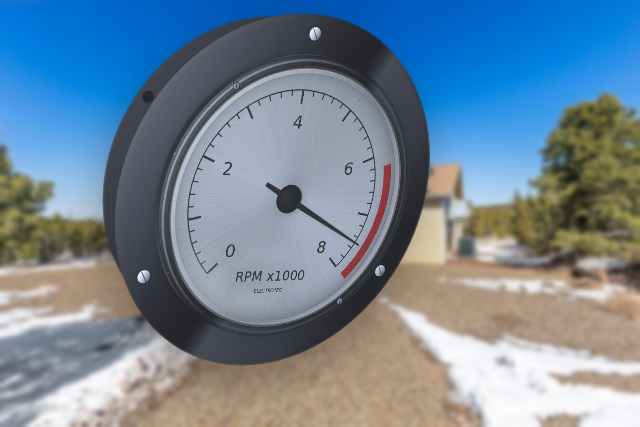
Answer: 7500 (rpm)
